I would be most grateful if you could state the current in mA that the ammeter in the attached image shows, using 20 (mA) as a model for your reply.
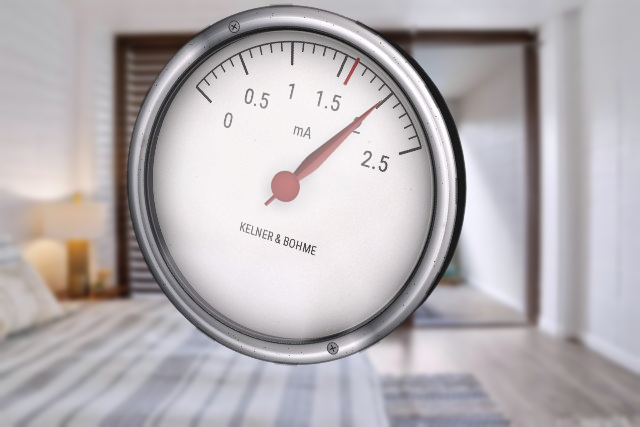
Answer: 2 (mA)
